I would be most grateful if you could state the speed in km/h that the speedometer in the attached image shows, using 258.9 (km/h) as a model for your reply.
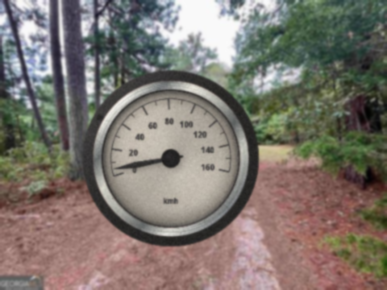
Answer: 5 (km/h)
